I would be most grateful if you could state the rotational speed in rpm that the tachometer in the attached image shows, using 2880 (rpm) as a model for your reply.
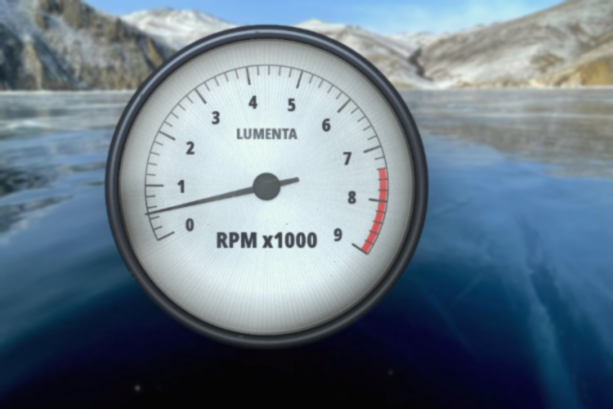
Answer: 500 (rpm)
